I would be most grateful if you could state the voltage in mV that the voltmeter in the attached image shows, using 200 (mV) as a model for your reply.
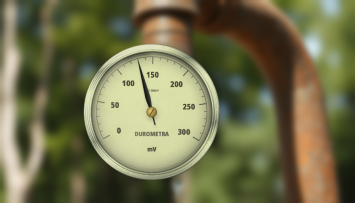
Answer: 130 (mV)
